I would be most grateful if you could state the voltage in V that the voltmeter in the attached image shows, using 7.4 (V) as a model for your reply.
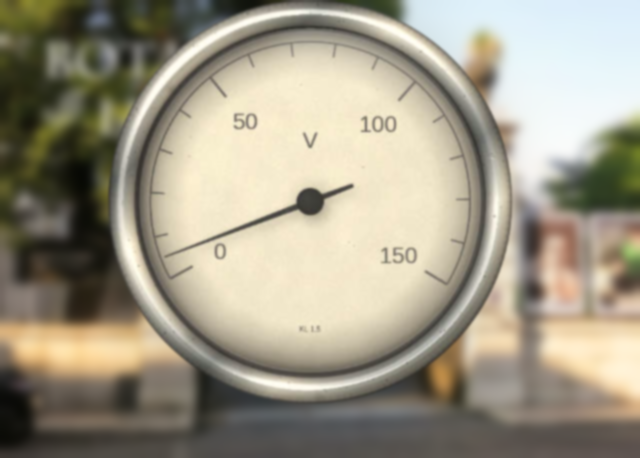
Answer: 5 (V)
